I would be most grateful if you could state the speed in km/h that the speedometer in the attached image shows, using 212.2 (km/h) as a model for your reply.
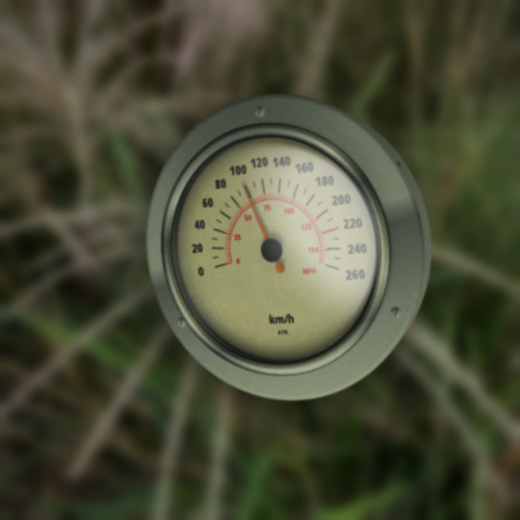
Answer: 100 (km/h)
